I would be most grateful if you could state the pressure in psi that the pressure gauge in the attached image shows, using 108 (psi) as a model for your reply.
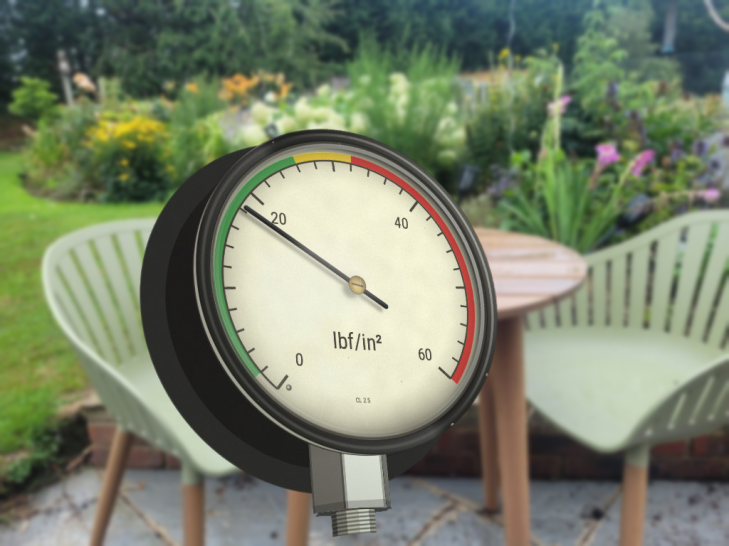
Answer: 18 (psi)
